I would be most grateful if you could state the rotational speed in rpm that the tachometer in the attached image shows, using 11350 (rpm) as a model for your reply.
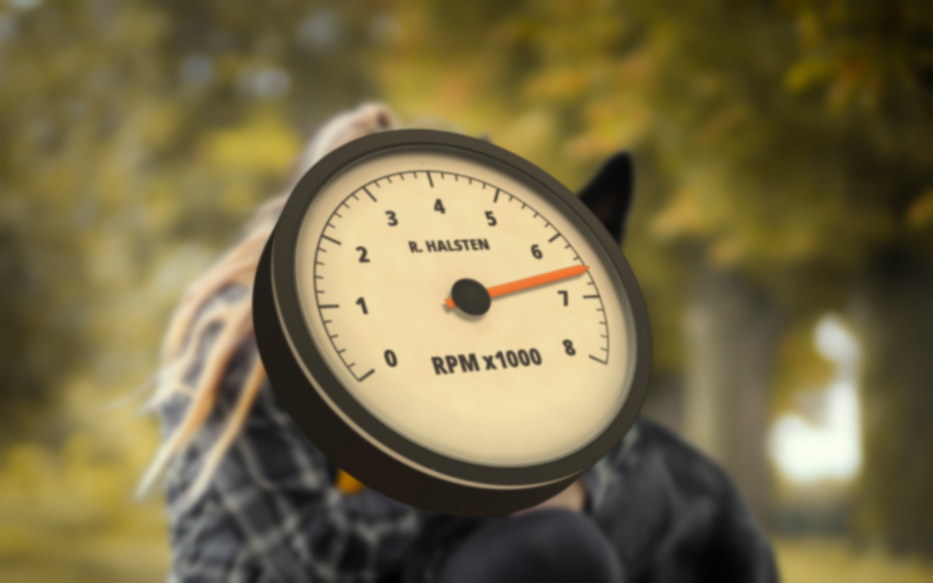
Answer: 6600 (rpm)
